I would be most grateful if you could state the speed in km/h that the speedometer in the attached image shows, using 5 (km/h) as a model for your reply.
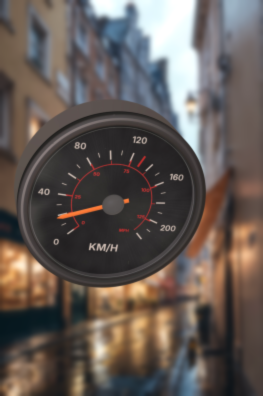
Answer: 20 (km/h)
